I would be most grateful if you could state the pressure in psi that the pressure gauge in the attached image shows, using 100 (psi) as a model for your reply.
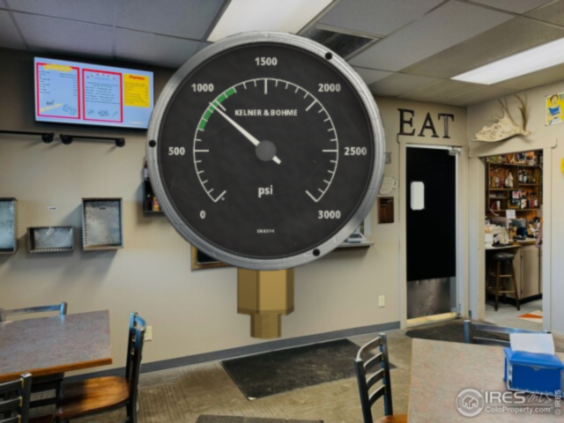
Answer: 950 (psi)
